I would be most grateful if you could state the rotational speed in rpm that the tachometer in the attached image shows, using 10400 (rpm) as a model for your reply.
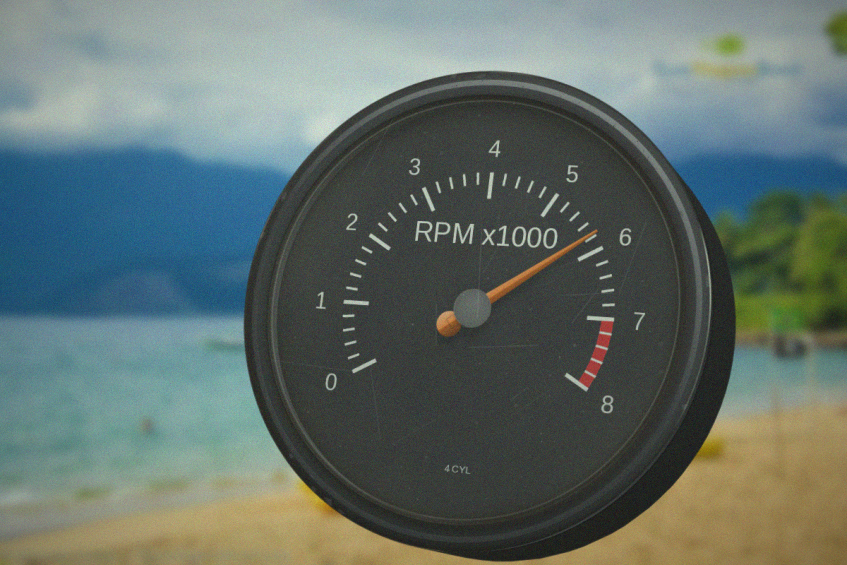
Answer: 5800 (rpm)
